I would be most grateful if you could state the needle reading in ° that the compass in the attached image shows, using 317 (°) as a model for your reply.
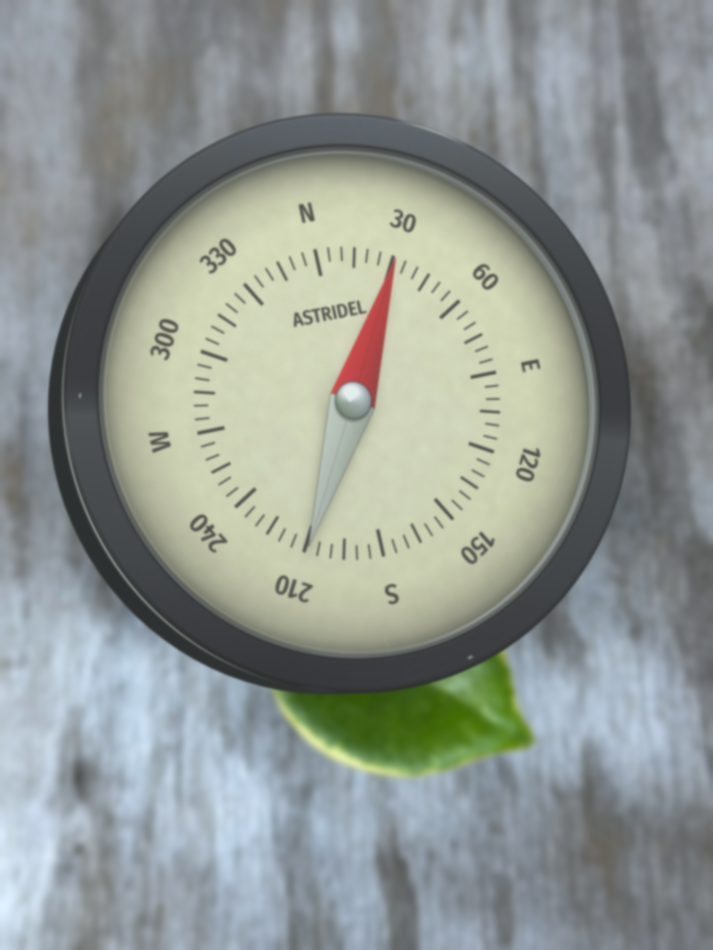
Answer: 30 (°)
